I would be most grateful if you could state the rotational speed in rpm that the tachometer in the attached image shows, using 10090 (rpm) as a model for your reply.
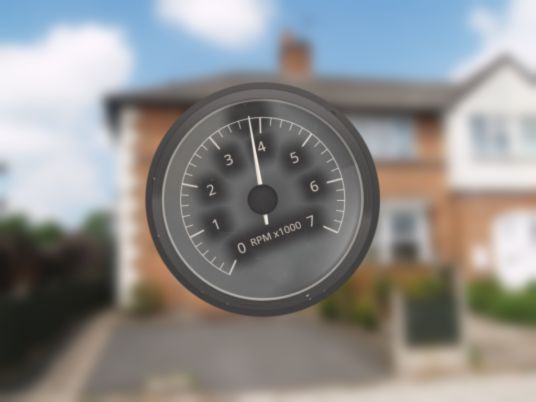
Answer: 3800 (rpm)
